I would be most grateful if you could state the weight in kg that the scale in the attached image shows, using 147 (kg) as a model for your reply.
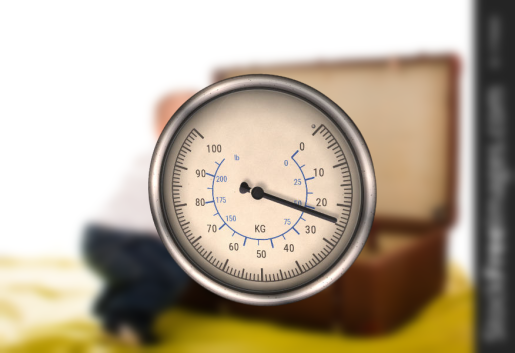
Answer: 24 (kg)
